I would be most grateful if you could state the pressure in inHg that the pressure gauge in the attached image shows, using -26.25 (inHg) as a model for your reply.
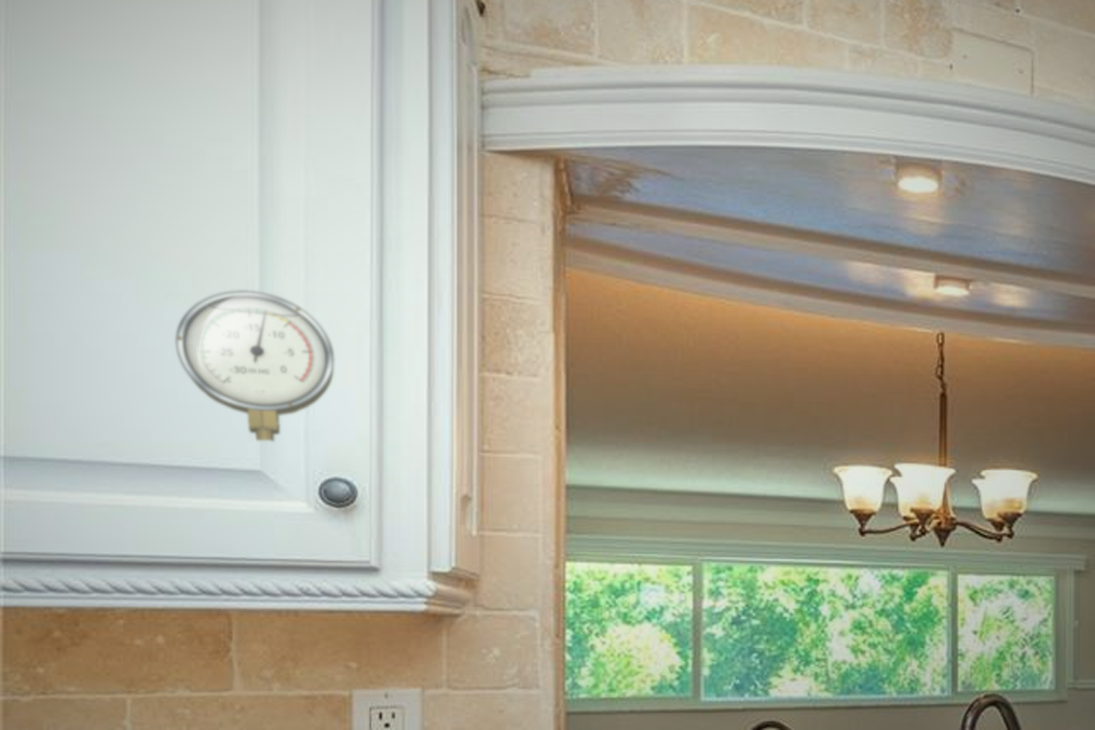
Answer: -13 (inHg)
